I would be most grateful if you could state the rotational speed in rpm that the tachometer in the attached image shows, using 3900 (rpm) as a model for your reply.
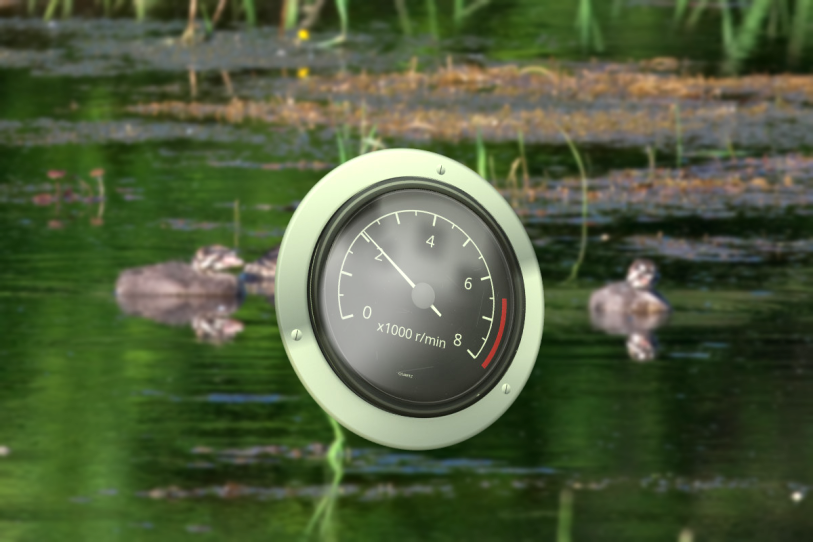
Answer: 2000 (rpm)
